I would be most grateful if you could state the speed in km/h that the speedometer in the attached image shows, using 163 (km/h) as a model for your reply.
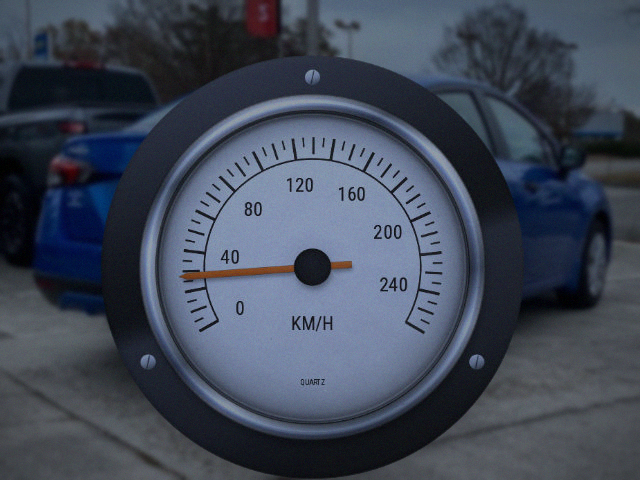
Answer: 27.5 (km/h)
